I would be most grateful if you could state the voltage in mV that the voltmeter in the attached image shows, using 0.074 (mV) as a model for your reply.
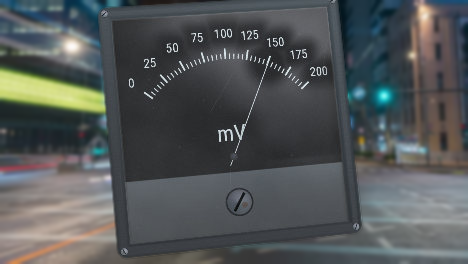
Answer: 150 (mV)
